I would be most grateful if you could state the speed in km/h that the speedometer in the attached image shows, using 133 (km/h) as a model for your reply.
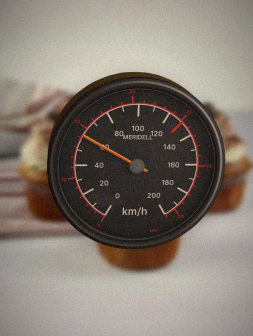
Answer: 60 (km/h)
